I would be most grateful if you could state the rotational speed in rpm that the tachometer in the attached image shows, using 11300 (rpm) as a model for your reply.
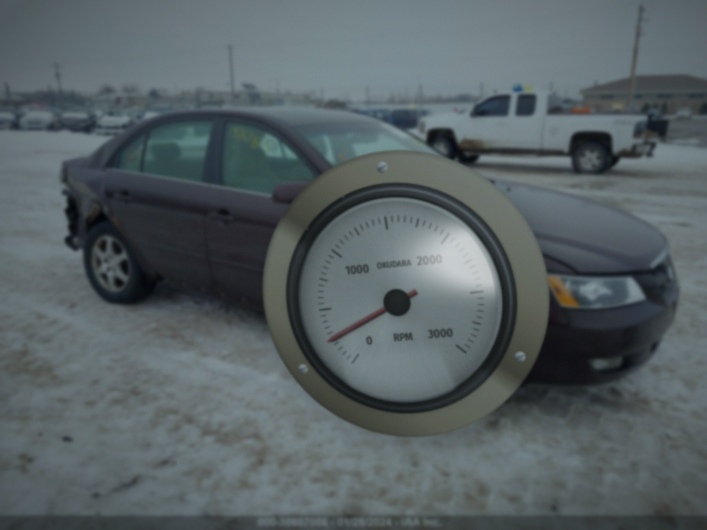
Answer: 250 (rpm)
